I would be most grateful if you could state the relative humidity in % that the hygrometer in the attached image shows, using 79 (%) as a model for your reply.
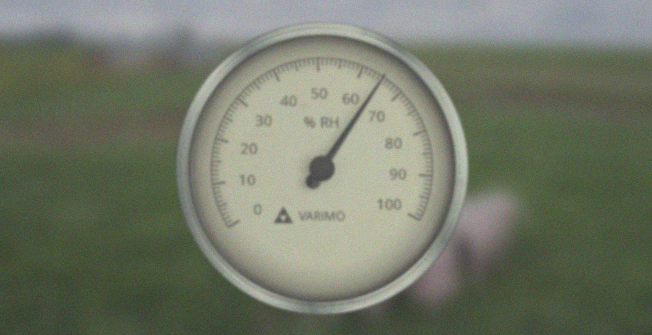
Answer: 65 (%)
